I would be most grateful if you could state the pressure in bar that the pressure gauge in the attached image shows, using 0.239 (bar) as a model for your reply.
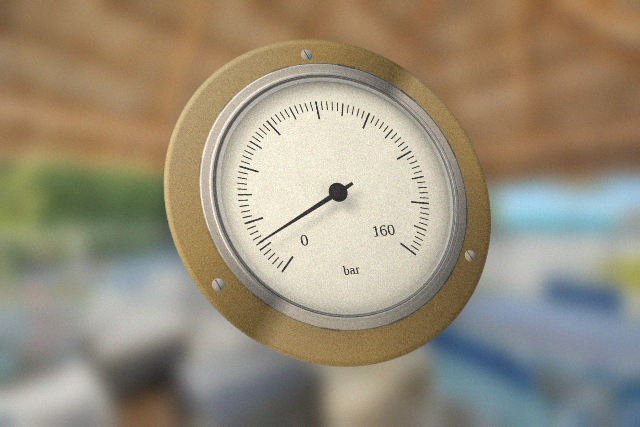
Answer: 12 (bar)
